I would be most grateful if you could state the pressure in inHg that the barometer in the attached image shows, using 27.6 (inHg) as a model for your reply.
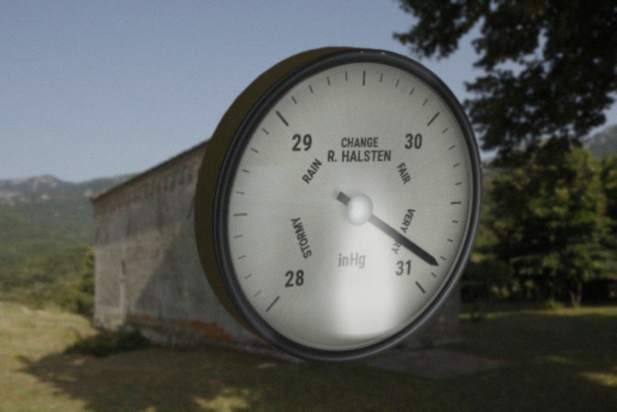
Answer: 30.85 (inHg)
